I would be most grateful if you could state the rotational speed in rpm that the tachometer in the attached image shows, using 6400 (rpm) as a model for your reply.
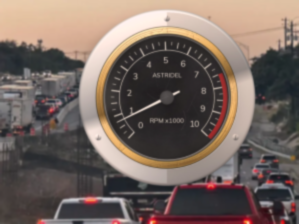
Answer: 750 (rpm)
